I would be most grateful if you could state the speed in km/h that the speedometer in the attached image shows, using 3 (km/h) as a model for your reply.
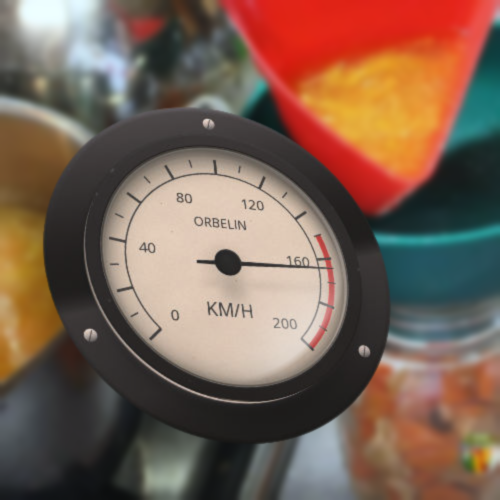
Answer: 165 (km/h)
